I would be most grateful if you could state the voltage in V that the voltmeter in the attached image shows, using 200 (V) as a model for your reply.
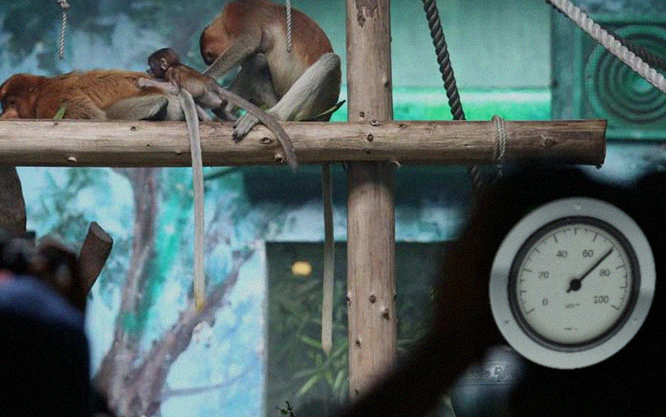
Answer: 70 (V)
